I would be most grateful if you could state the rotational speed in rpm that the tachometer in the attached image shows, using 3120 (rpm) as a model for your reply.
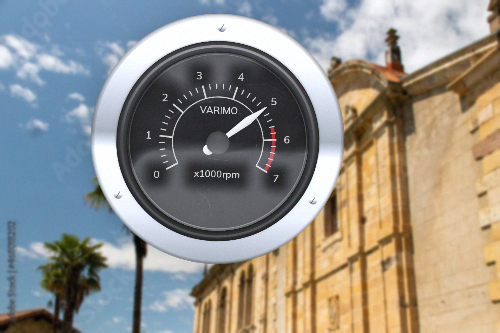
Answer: 5000 (rpm)
